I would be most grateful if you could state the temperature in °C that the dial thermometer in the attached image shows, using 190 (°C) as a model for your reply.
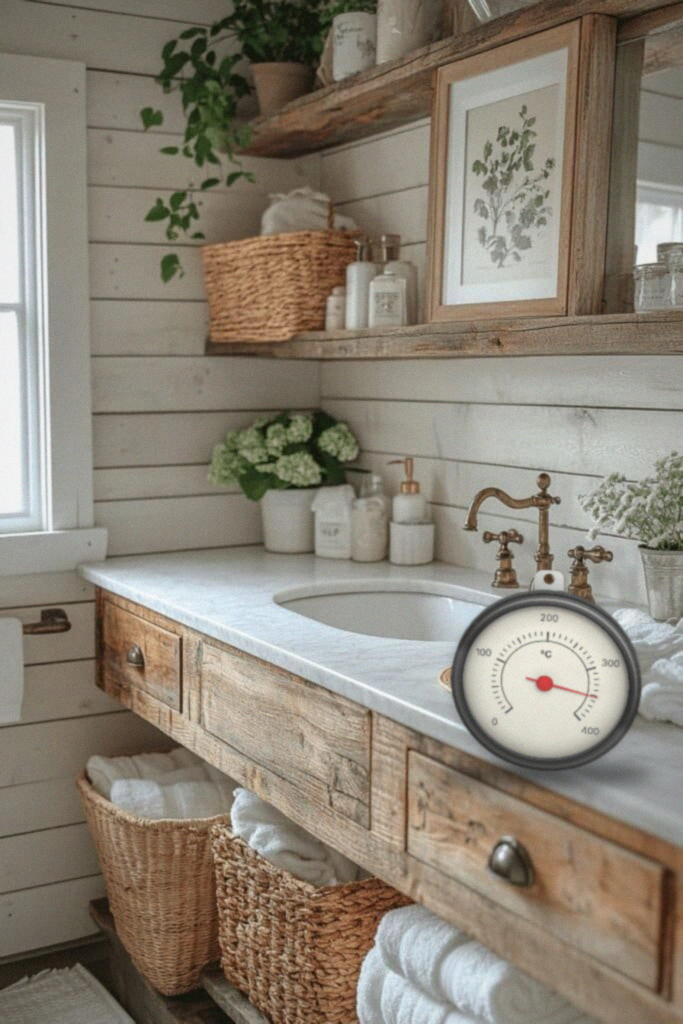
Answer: 350 (°C)
